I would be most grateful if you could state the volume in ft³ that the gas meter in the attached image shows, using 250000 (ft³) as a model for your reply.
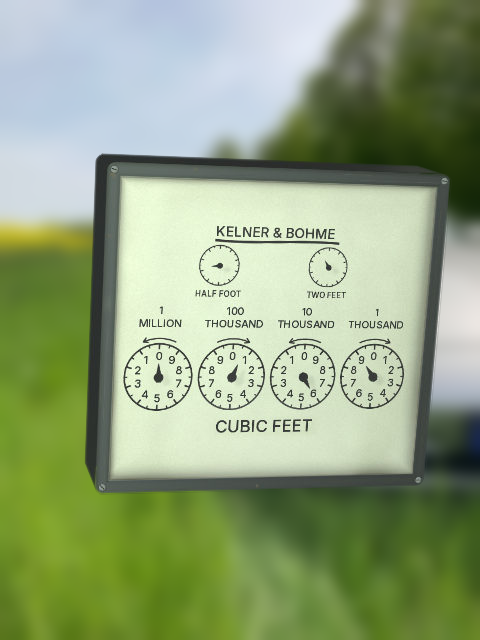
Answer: 5900 (ft³)
